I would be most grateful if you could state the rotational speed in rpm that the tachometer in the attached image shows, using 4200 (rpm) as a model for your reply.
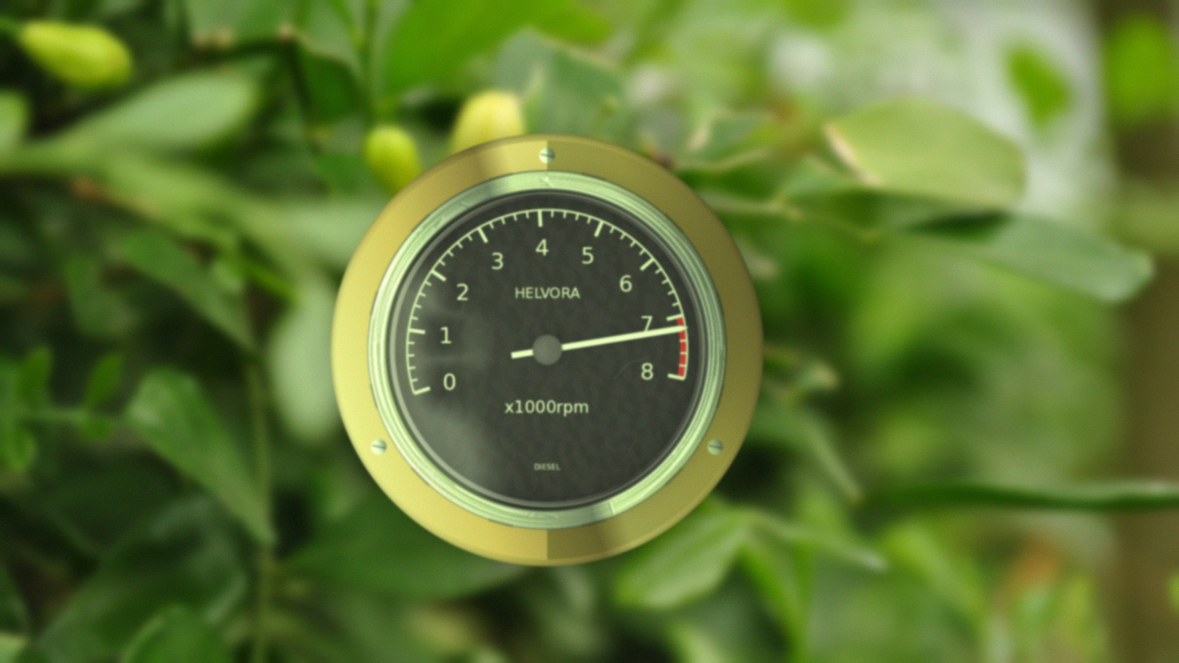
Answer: 7200 (rpm)
